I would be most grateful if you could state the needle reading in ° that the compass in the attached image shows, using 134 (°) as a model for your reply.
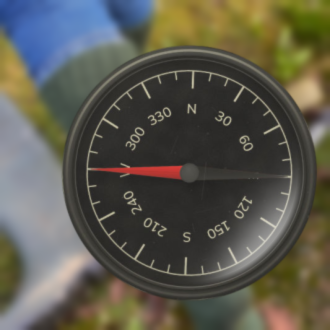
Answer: 270 (°)
